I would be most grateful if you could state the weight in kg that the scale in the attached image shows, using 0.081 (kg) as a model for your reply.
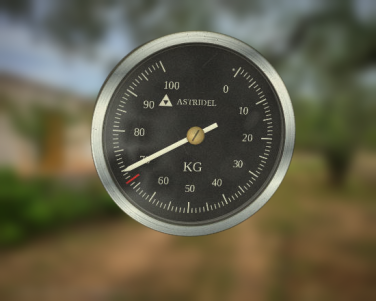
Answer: 70 (kg)
